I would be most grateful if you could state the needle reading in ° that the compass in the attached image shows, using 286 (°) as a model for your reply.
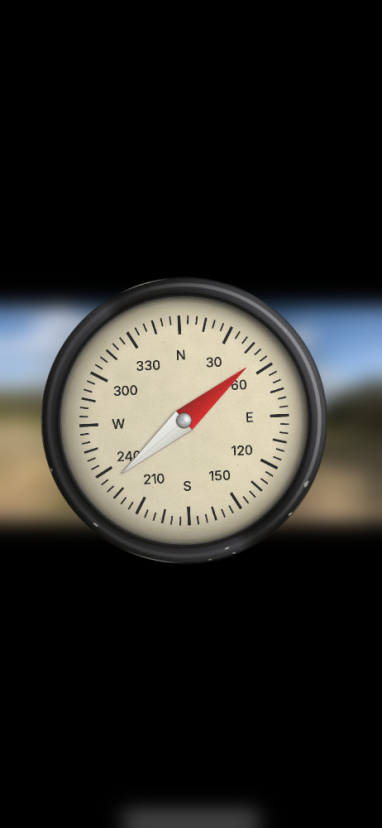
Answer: 52.5 (°)
